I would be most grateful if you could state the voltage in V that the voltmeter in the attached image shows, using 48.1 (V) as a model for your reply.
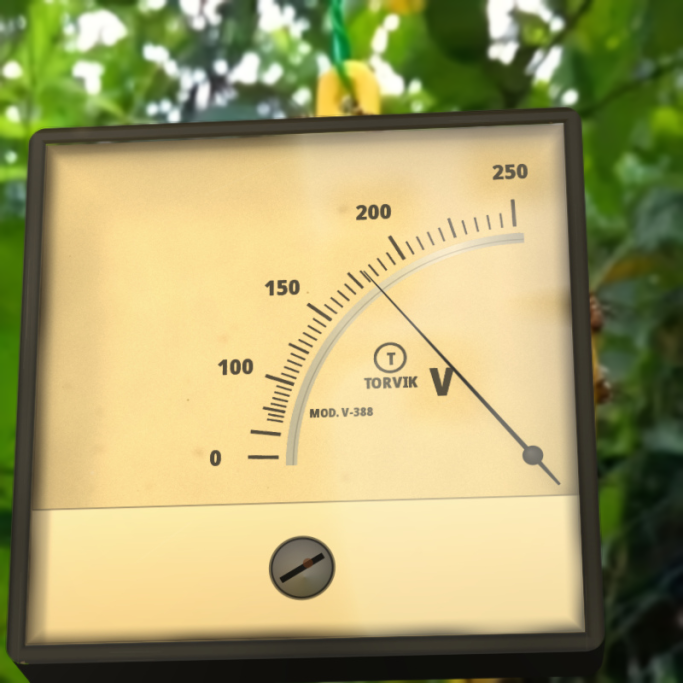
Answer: 180 (V)
